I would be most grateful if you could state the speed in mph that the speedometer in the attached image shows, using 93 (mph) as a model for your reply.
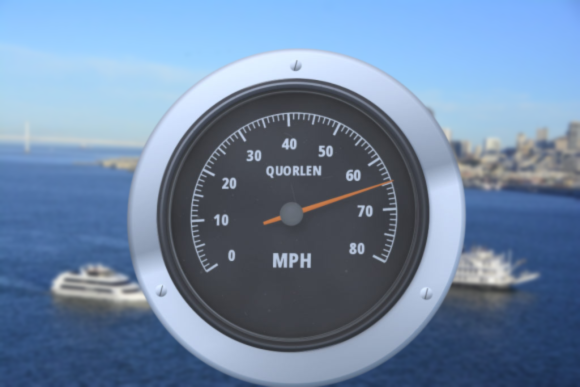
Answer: 65 (mph)
